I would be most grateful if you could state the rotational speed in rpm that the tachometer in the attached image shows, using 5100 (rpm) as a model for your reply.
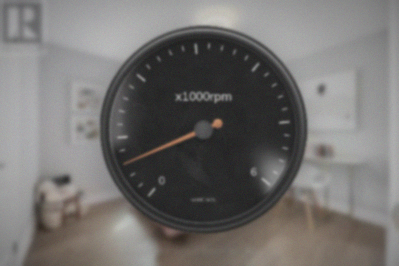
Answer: 600 (rpm)
